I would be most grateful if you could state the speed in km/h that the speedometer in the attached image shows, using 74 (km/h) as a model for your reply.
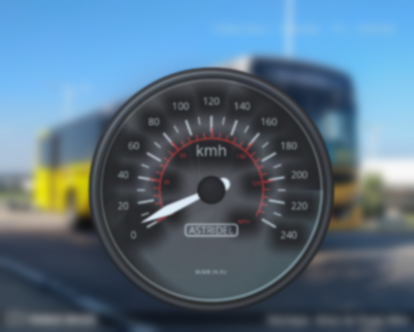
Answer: 5 (km/h)
